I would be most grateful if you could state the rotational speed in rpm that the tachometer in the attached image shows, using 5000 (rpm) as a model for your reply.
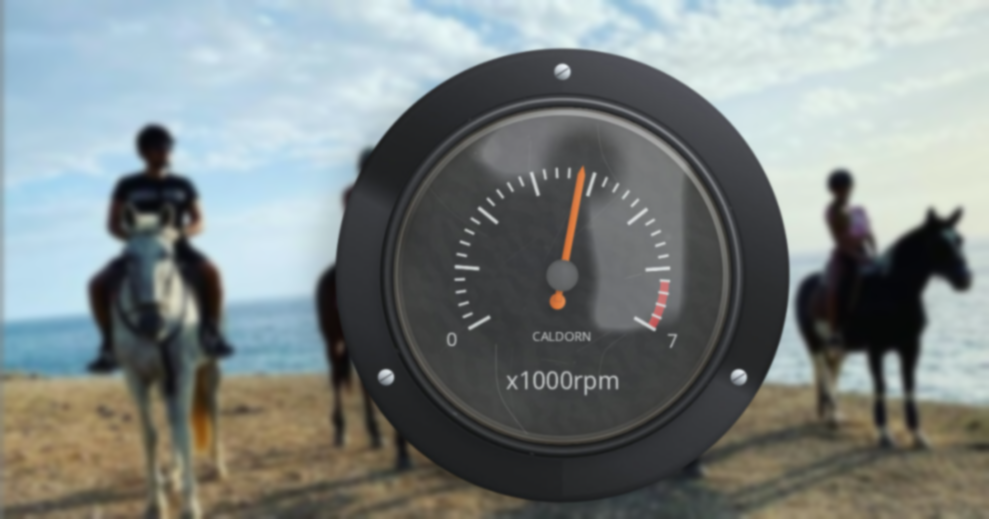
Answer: 3800 (rpm)
